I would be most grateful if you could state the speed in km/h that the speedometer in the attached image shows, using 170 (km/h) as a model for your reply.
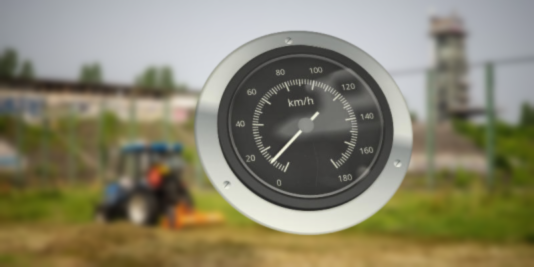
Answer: 10 (km/h)
